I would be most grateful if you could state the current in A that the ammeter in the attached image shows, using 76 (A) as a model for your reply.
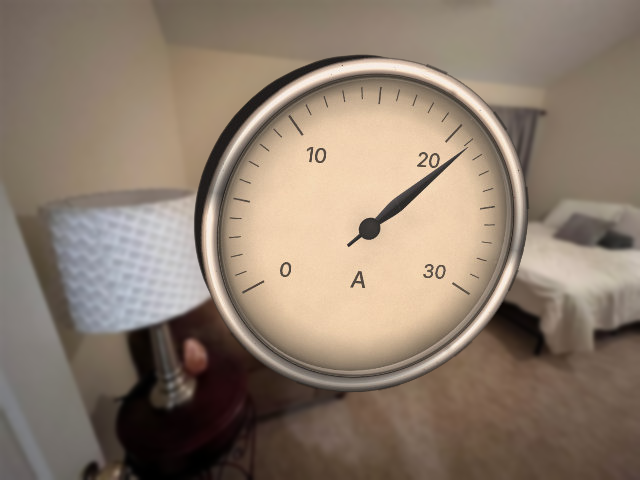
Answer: 21 (A)
